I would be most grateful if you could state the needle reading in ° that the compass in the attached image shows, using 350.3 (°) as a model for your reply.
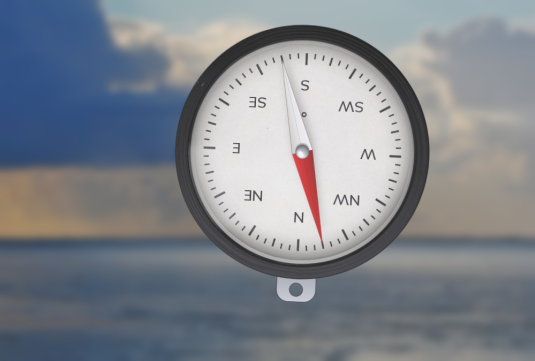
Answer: 345 (°)
